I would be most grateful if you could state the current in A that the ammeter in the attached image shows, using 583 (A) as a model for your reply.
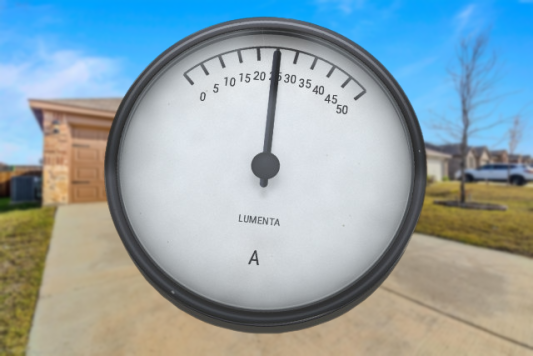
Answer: 25 (A)
